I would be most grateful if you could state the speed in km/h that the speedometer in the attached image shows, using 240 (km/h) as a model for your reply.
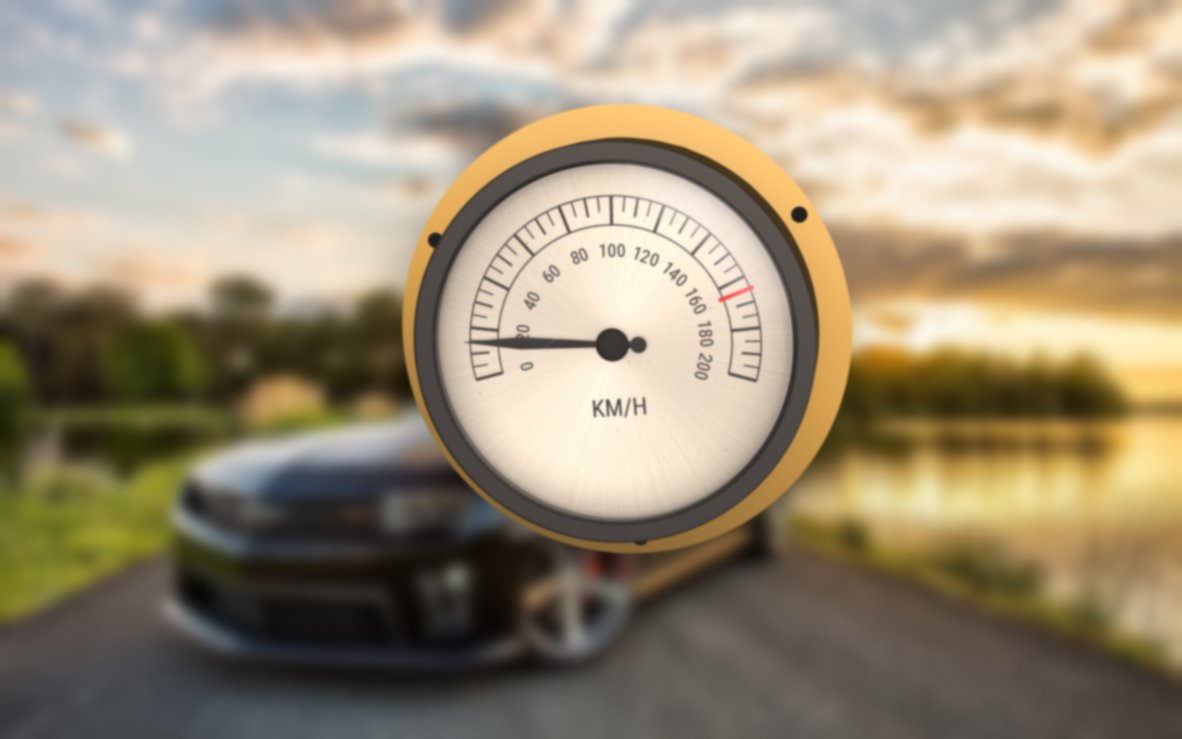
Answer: 15 (km/h)
